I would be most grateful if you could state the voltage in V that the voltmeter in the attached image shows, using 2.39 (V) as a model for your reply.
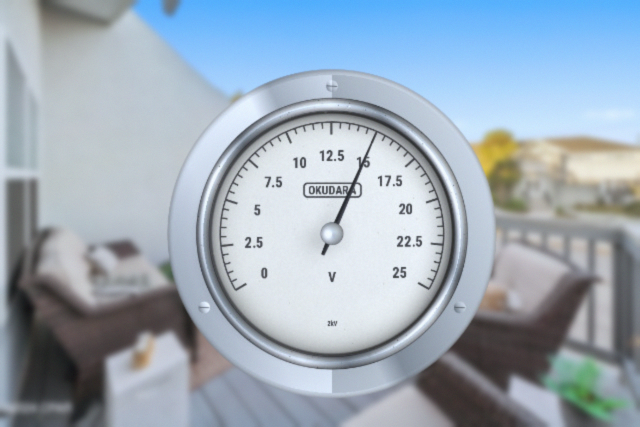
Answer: 15 (V)
